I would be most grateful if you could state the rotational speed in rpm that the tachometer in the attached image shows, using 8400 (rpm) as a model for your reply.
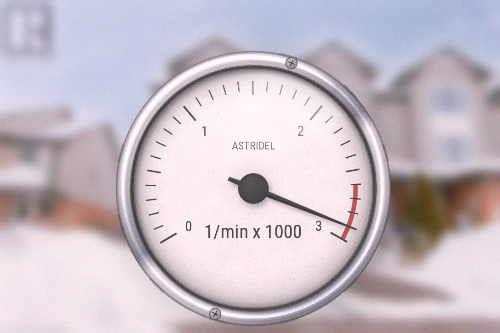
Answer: 2900 (rpm)
